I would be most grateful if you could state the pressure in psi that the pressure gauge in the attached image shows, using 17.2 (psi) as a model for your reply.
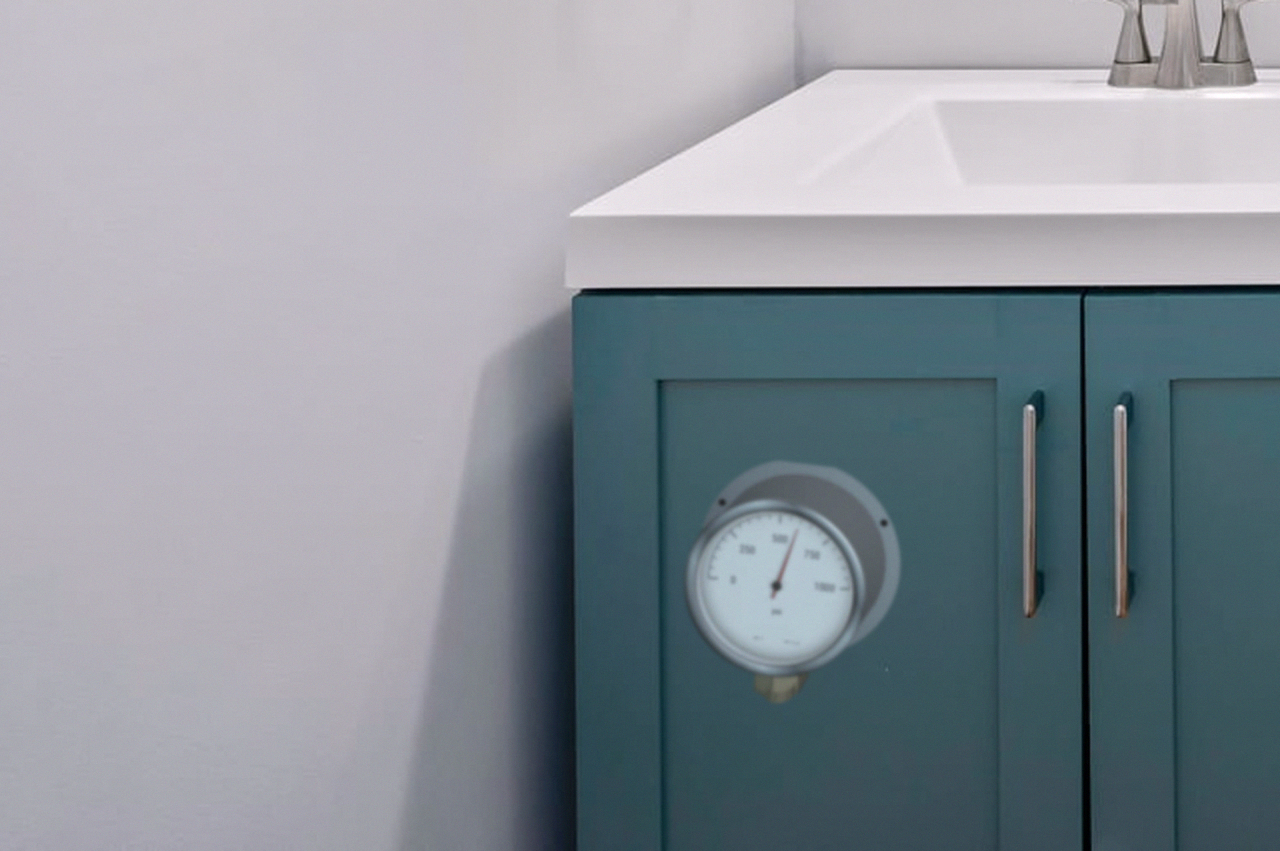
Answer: 600 (psi)
